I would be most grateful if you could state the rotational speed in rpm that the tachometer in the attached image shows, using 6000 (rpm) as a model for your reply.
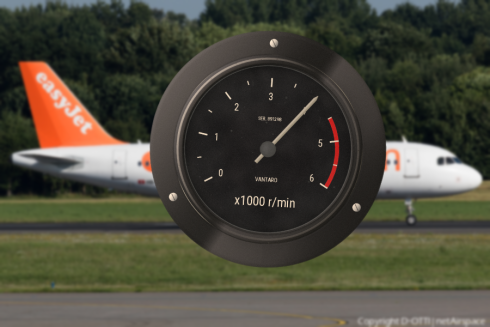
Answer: 4000 (rpm)
